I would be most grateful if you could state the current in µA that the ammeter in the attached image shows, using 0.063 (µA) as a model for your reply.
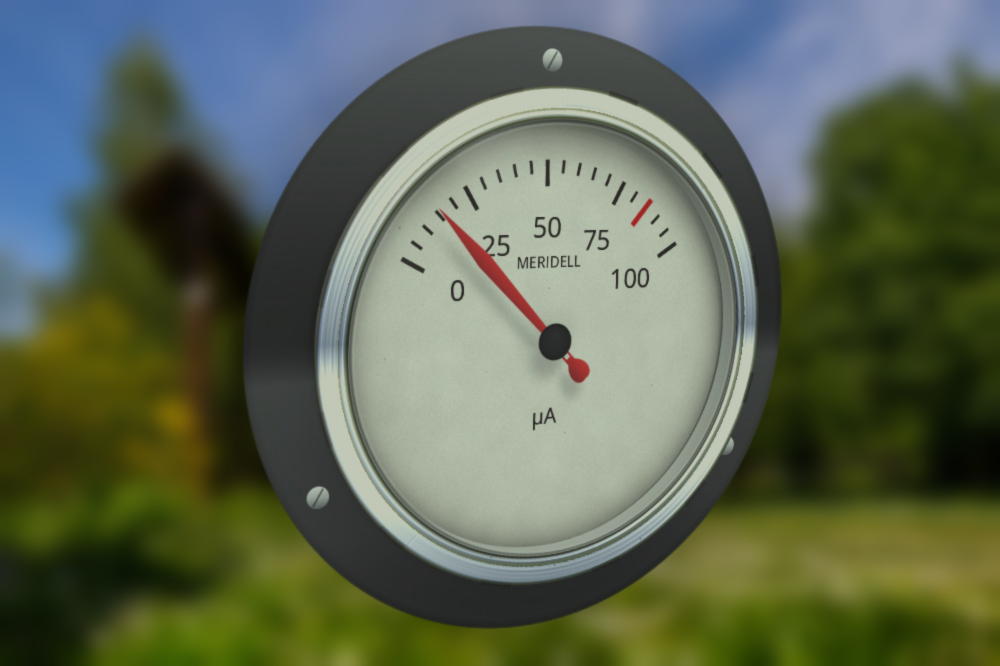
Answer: 15 (µA)
